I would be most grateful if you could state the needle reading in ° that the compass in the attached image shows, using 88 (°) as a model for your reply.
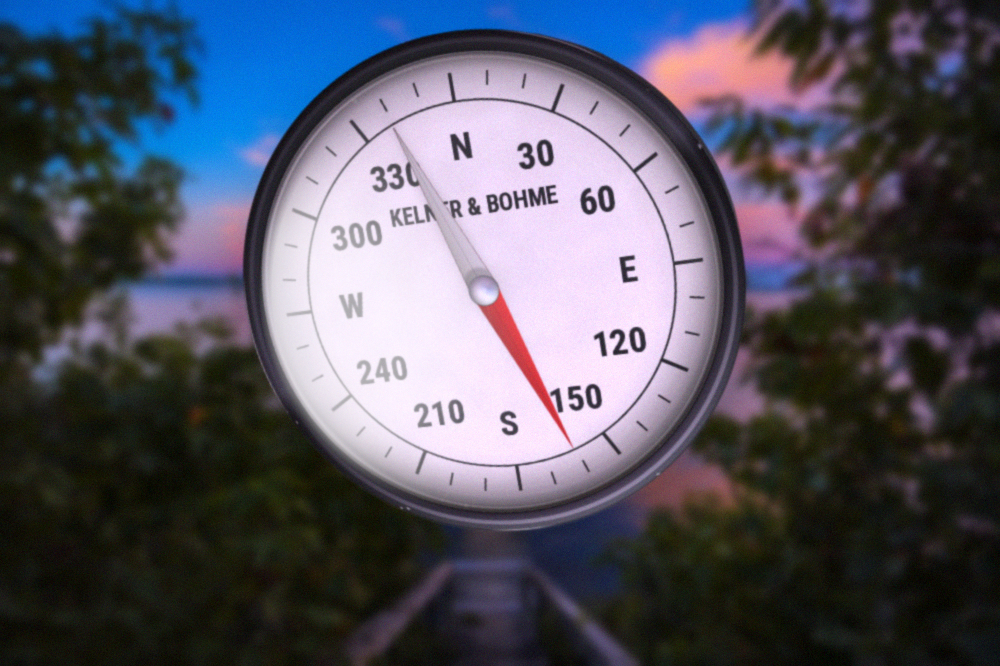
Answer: 160 (°)
